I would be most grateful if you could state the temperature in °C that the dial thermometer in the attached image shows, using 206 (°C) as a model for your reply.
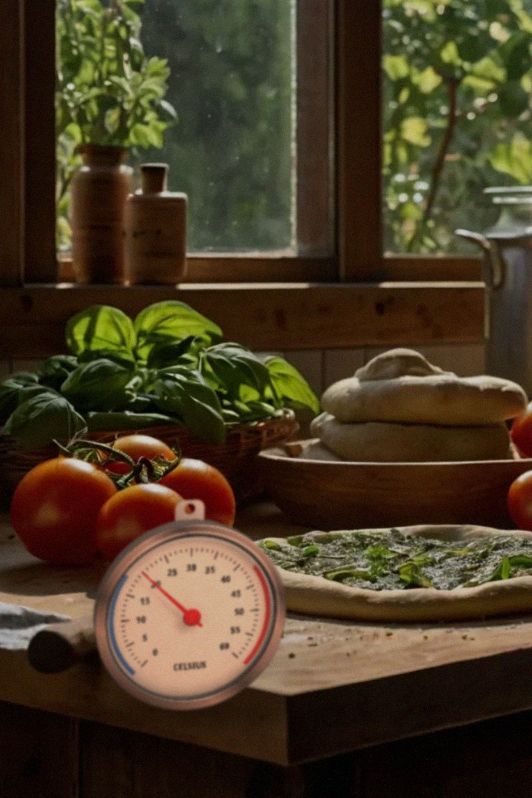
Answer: 20 (°C)
